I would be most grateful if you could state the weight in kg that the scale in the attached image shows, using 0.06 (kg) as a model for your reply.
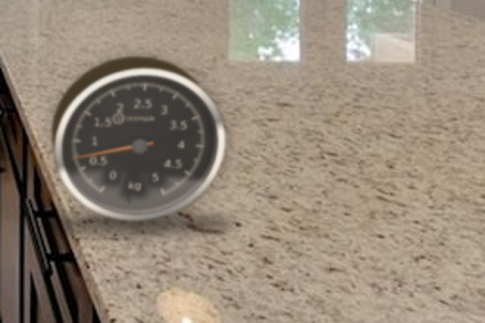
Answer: 0.75 (kg)
